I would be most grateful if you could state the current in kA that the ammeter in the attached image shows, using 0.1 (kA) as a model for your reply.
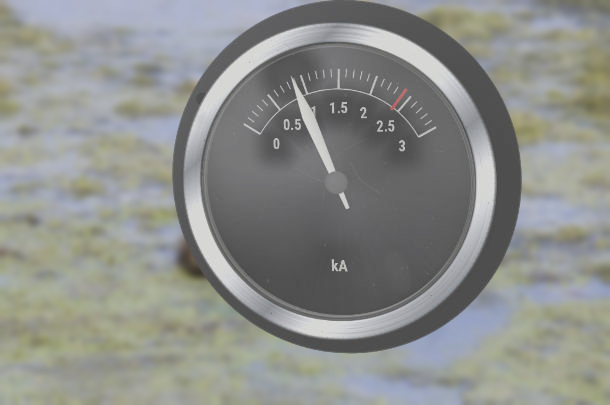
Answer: 0.9 (kA)
